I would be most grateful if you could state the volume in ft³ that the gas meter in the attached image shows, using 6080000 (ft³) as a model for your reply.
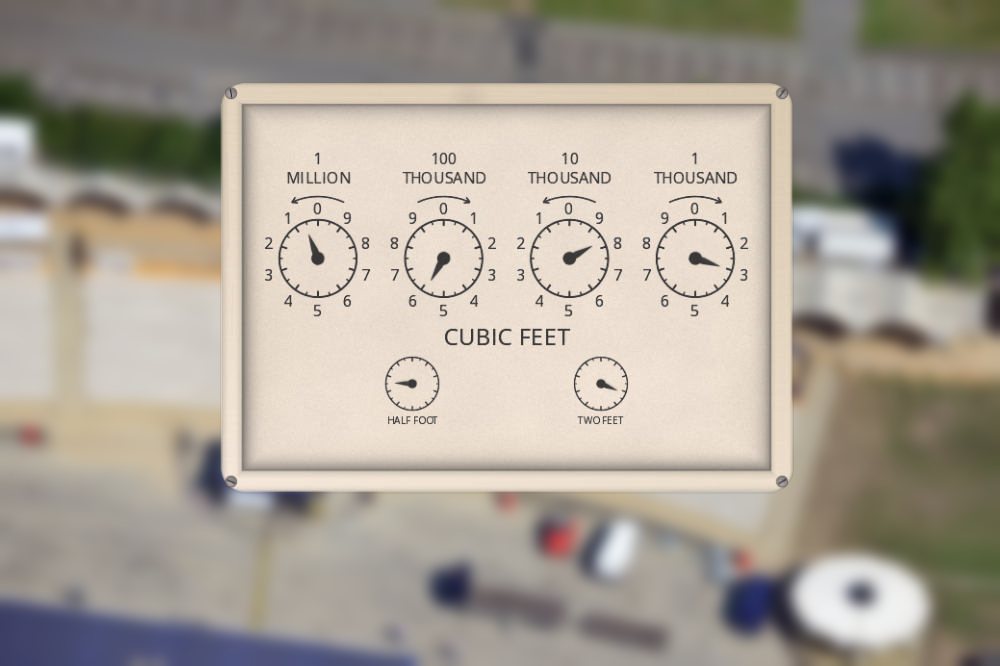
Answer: 58300 (ft³)
